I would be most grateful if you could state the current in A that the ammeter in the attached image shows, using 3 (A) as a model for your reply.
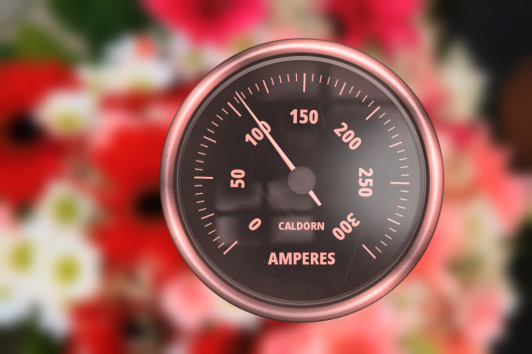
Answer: 107.5 (A)
